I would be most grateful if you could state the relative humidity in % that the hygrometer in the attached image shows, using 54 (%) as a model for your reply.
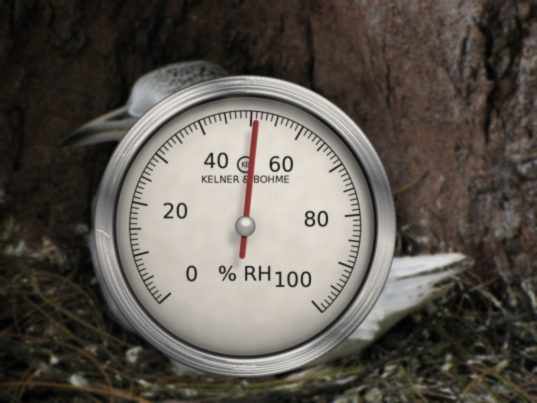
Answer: 51 (%)
